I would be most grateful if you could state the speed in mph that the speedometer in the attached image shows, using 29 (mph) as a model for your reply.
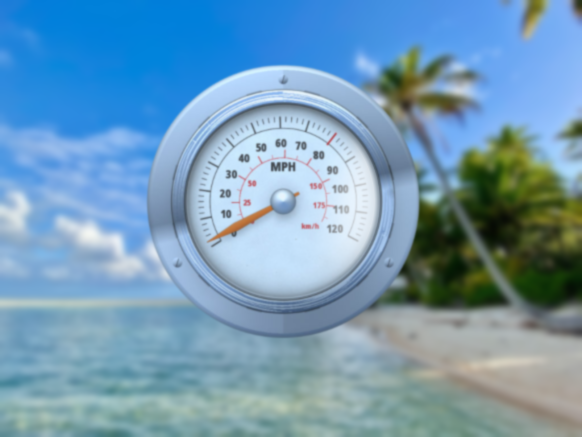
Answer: 2 (mph)
